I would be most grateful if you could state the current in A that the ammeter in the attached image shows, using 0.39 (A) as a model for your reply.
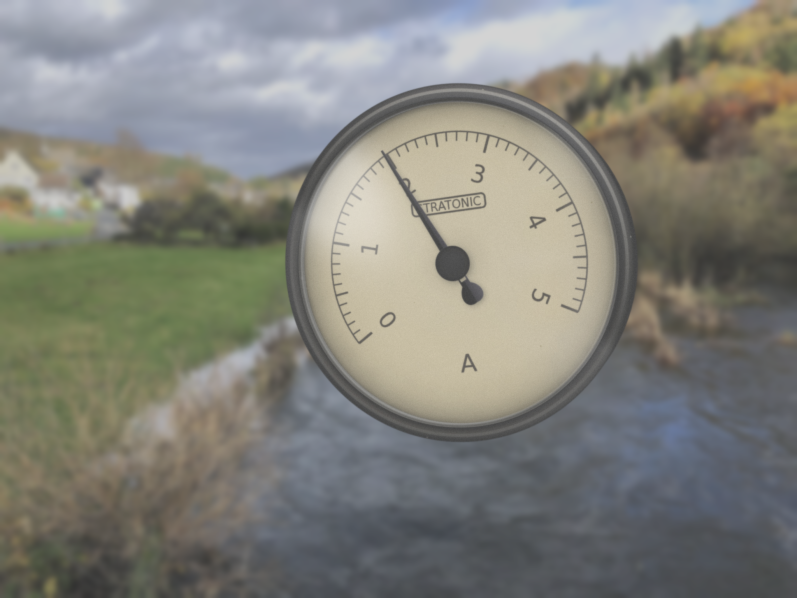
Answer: 2 (A)
